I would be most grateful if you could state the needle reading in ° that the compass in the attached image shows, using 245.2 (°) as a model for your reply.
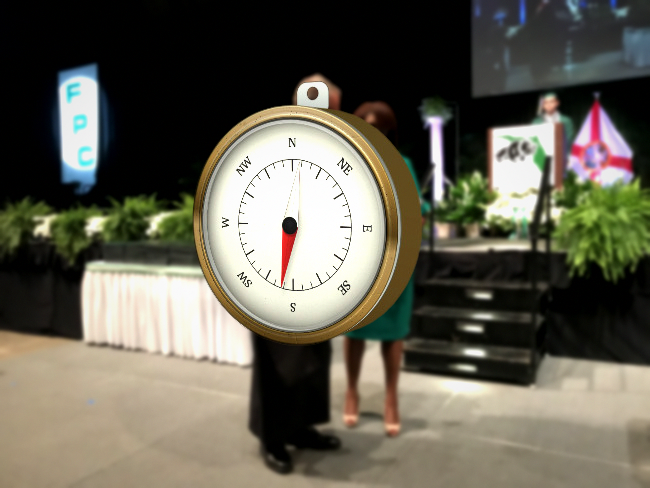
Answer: 190 (°)
